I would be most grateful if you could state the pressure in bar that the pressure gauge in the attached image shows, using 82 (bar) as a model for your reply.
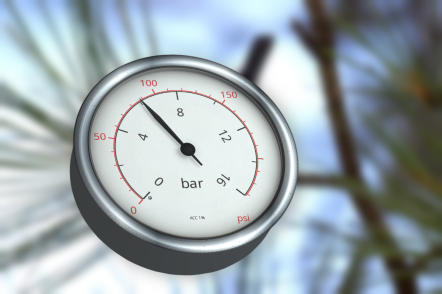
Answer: 6 (bar)
